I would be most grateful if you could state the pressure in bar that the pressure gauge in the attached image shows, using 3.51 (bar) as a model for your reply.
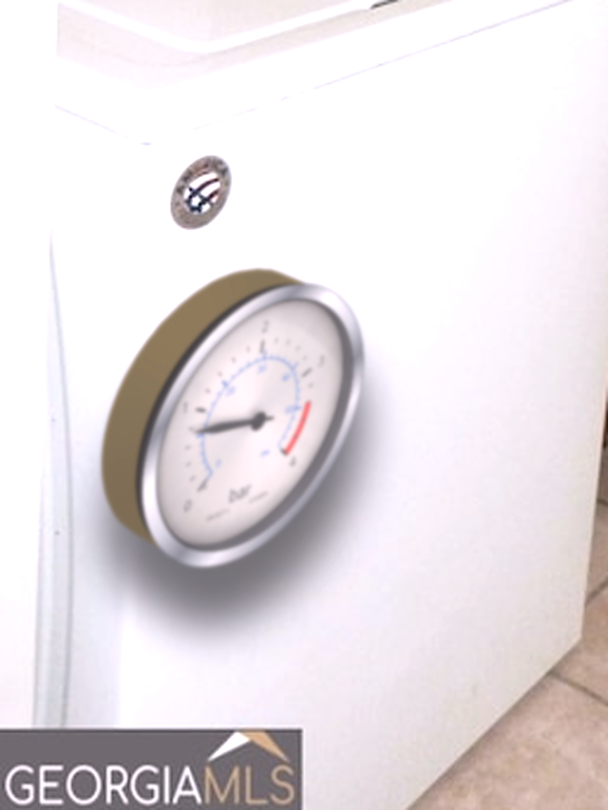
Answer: 0.8 (bar)
